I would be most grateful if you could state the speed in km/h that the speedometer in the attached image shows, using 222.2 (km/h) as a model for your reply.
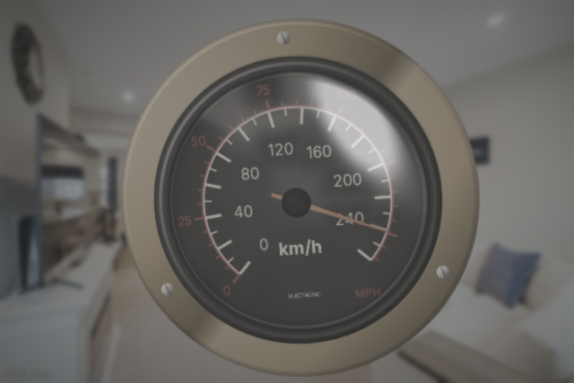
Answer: 240 (km/h)
